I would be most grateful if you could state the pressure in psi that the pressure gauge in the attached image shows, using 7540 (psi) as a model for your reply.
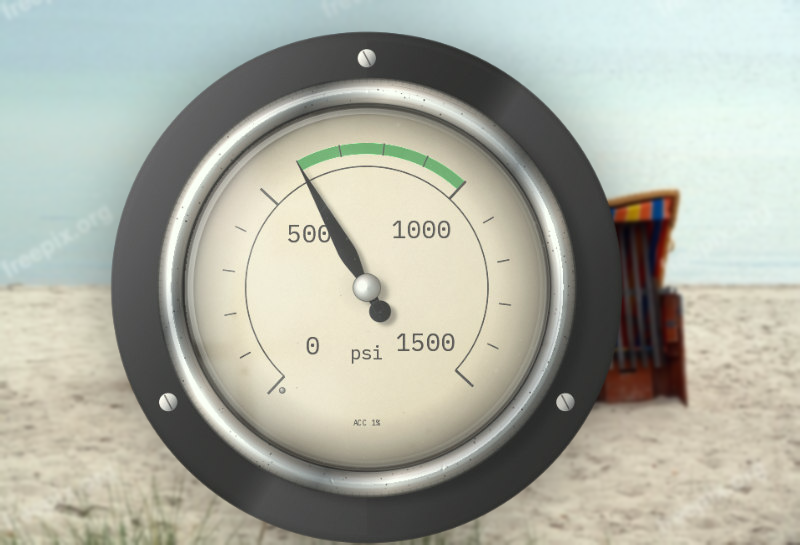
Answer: 600 (psi)
